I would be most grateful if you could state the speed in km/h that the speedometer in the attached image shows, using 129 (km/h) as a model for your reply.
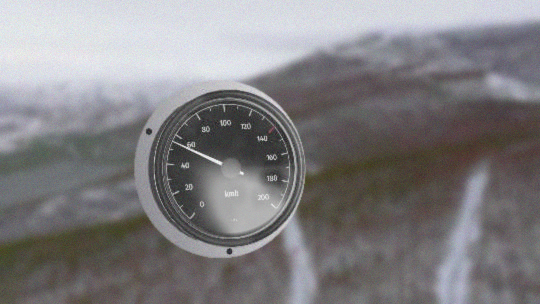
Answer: 55 (km/h)
